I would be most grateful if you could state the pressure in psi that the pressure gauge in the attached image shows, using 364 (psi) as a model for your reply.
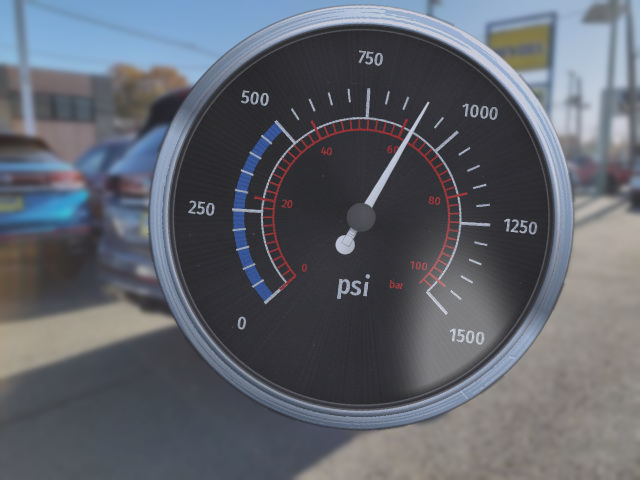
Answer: 900 (psi)
